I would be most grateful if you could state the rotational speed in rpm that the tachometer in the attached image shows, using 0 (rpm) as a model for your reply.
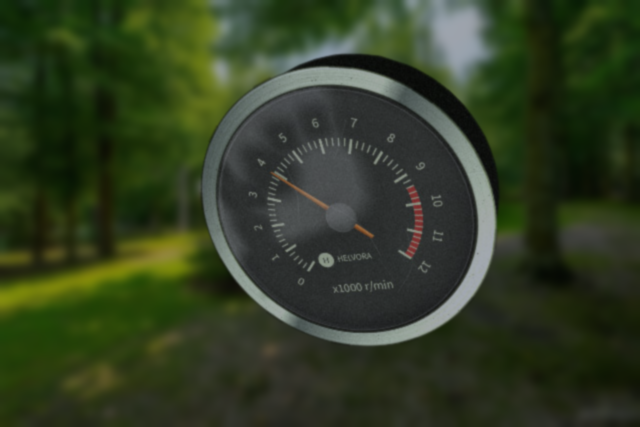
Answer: 4000 (rpm)
